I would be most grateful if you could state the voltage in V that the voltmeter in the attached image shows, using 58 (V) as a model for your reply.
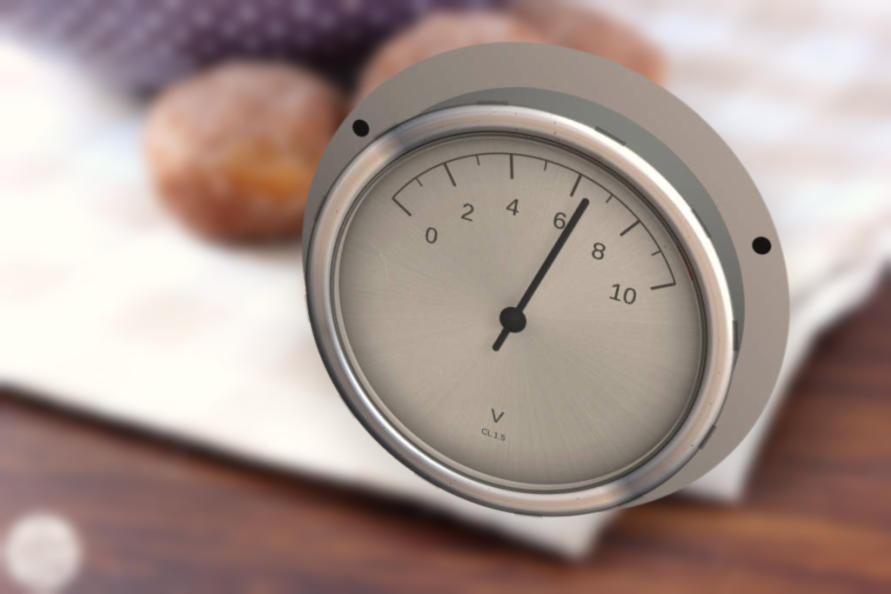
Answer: 6.5 (V)
